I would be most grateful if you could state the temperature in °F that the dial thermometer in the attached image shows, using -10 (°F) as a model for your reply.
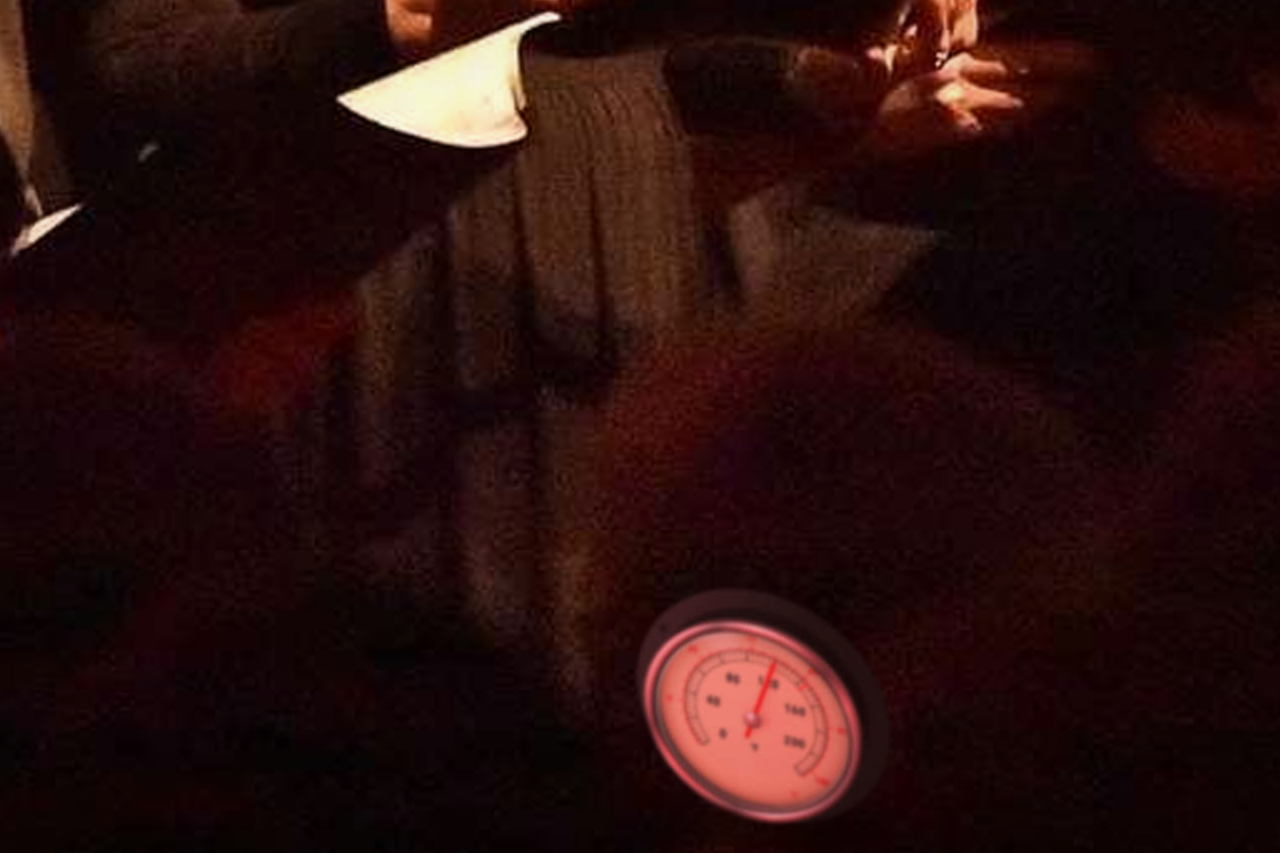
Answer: 120 (°F)
